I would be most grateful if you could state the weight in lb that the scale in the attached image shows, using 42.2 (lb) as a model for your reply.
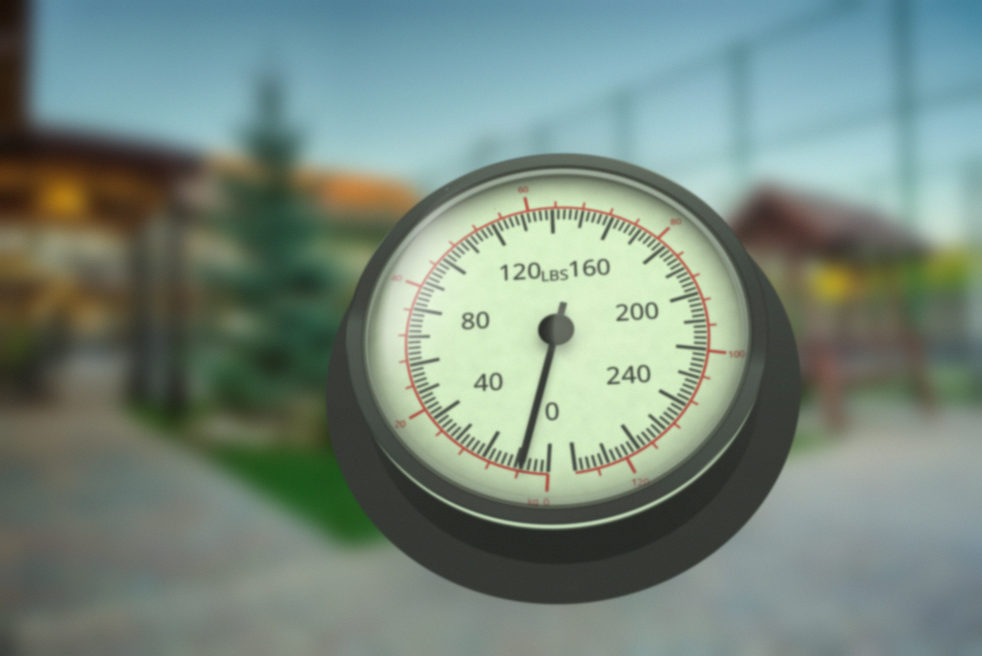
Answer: 8 (lb)
